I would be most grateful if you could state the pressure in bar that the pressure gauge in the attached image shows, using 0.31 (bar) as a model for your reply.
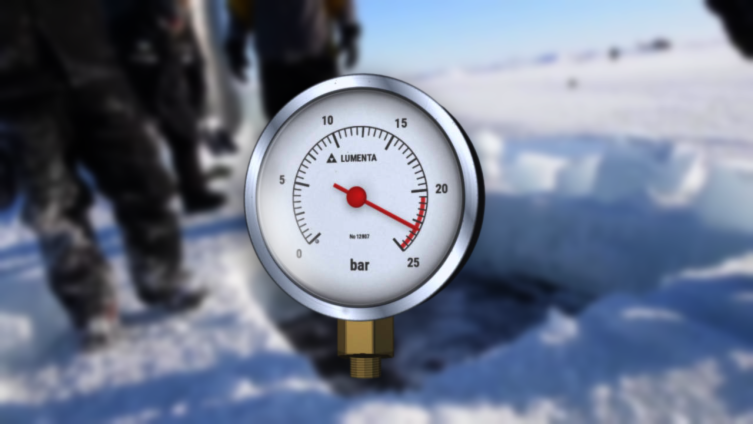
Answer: 23 (bar)
